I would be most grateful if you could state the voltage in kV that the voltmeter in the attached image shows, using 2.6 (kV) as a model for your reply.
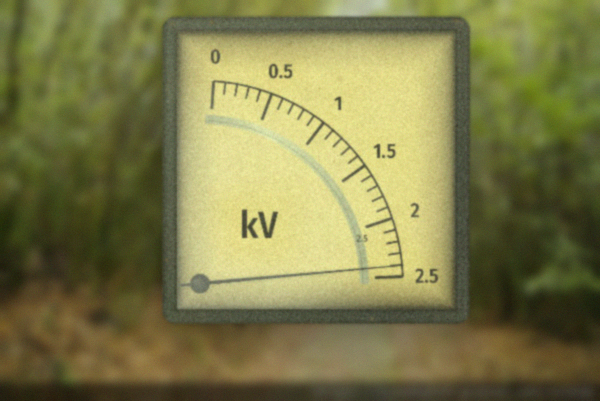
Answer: 2.4 (kV)
